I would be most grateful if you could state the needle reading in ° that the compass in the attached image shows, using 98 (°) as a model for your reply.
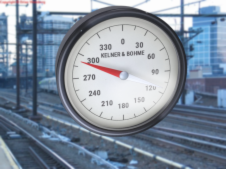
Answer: 292.5 (°)
